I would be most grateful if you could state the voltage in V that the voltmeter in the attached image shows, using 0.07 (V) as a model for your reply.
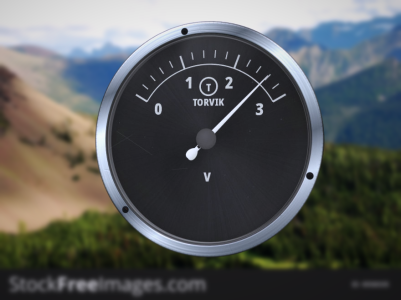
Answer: 2.6 (V)
